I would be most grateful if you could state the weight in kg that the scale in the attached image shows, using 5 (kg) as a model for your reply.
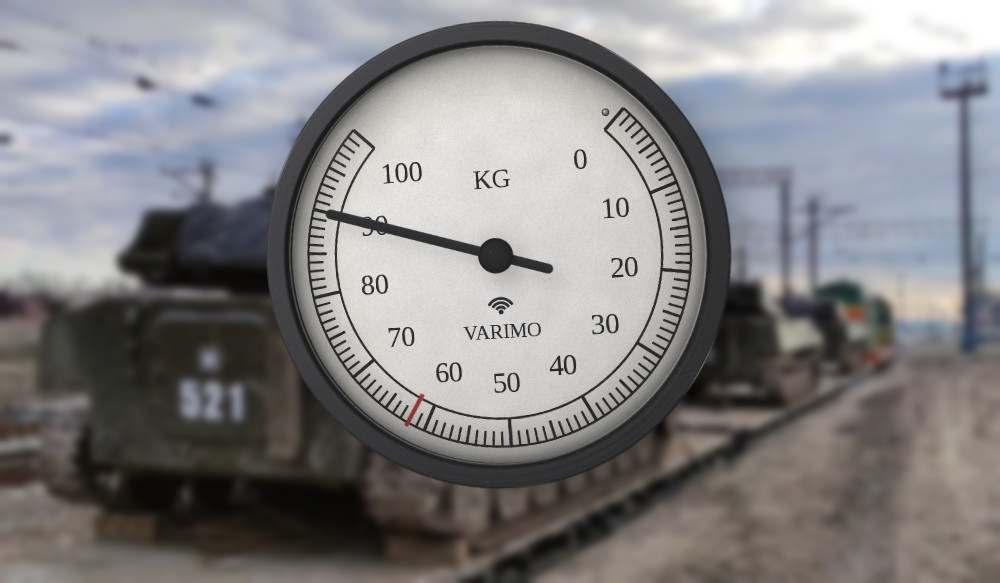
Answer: 90 (kg)
